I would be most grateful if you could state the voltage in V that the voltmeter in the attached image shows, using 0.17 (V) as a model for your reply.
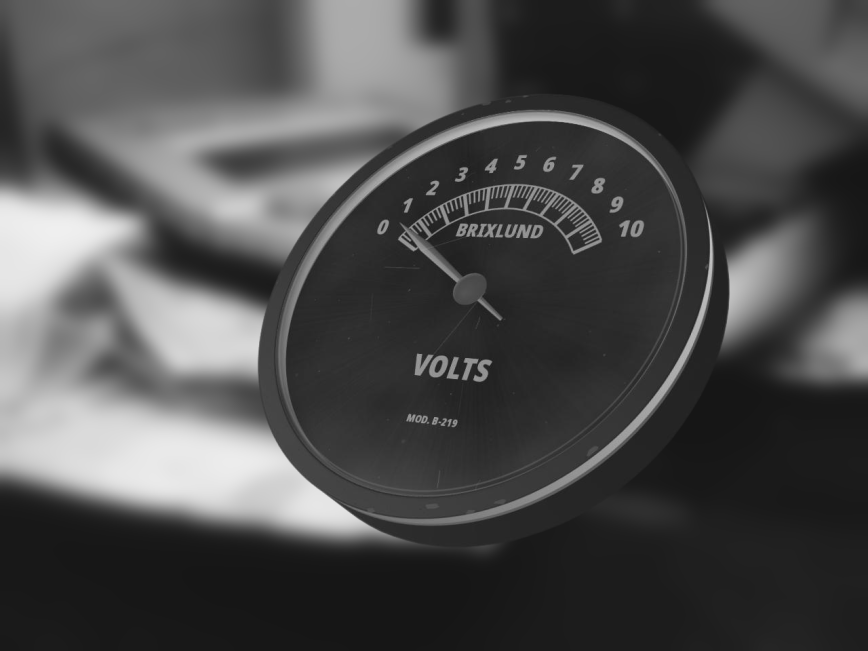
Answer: 0.4 (V)
